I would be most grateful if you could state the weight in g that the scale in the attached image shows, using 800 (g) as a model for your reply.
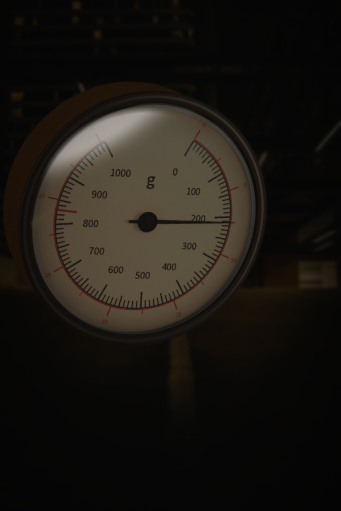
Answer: 210 (g)
